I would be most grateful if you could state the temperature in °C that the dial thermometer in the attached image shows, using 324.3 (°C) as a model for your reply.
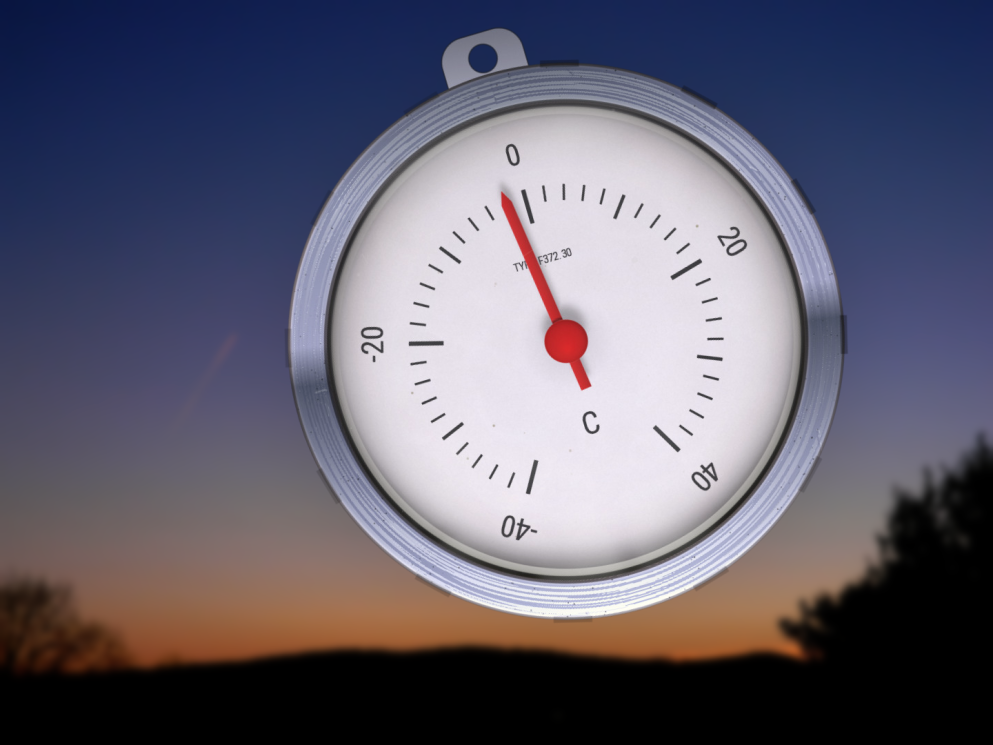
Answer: -2 (°C)
